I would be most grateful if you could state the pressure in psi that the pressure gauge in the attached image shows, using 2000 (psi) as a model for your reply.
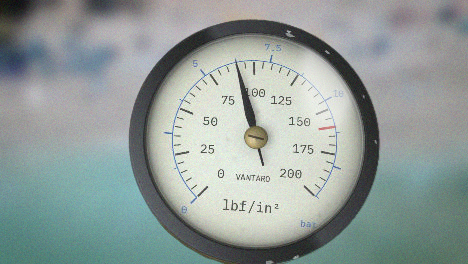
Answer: 90 (psi)
